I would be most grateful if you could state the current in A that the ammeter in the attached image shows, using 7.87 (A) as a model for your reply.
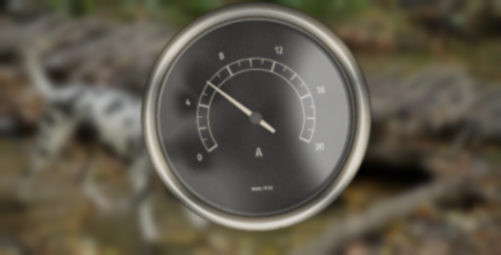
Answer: 6 (A)
